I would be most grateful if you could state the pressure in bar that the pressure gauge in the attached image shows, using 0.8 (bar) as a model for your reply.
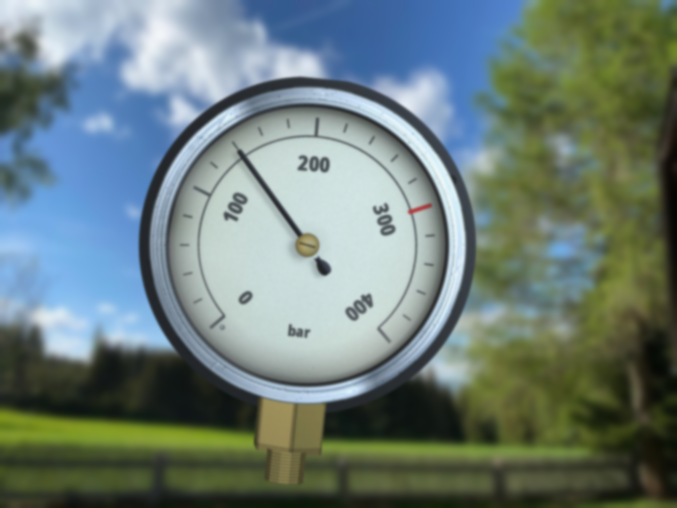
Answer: 140 (bar)
